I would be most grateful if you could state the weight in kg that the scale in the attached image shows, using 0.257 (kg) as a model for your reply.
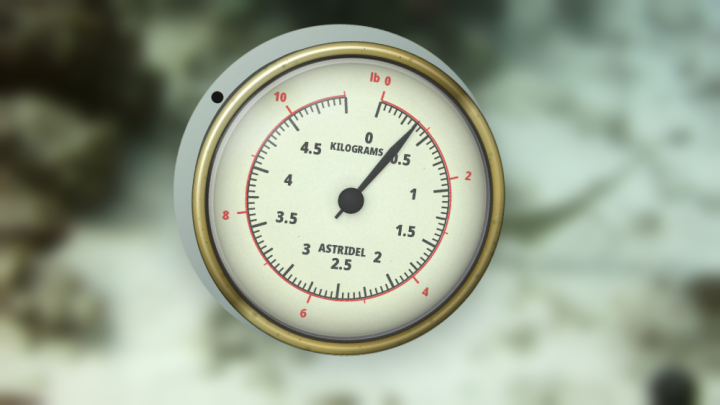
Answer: 0.35 (kg)
